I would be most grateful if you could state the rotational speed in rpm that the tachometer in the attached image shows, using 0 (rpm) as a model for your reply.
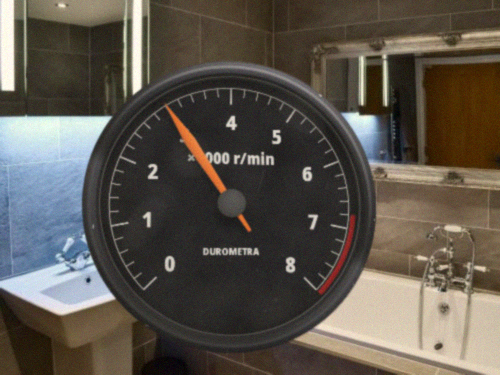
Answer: 3000 (rpm)
